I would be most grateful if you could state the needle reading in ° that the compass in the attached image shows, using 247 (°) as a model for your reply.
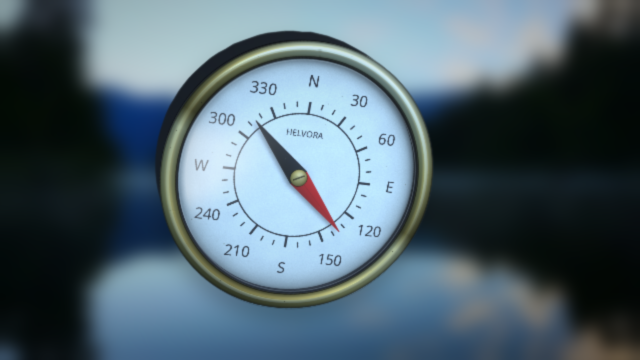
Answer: 135 (°)
